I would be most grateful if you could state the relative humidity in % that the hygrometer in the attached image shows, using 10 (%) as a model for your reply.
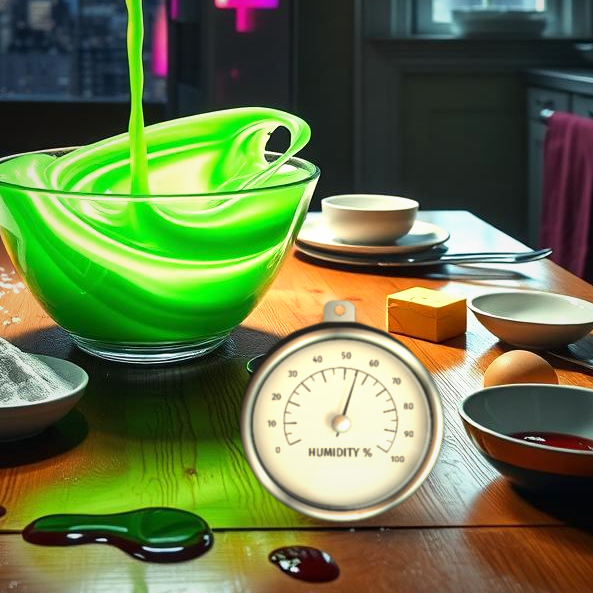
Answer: 55 (%)
